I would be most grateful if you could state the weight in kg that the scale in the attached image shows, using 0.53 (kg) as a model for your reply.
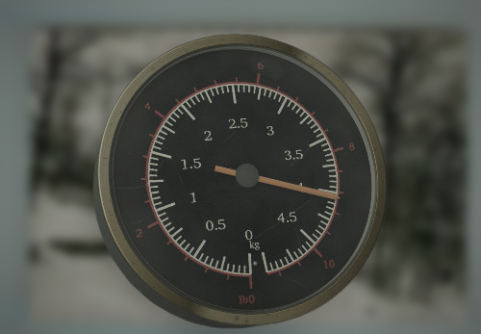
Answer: 4.05 (kg)
